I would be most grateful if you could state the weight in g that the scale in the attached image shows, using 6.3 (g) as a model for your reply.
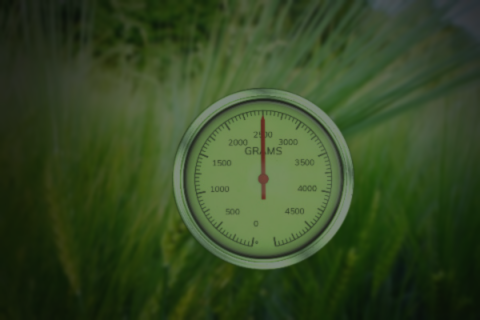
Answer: 2500 (g)
